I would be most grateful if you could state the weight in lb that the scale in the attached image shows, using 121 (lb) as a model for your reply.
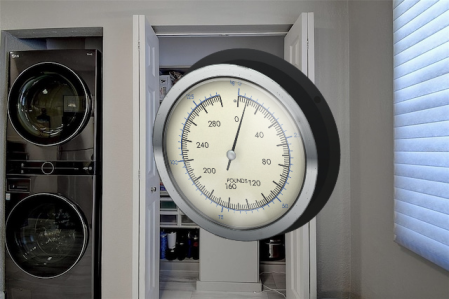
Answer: 10 (lb)
